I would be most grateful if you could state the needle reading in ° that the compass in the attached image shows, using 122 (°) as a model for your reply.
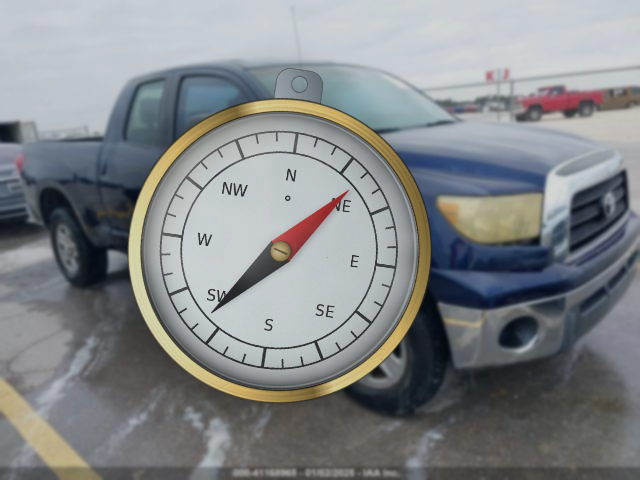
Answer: 40 (°)
